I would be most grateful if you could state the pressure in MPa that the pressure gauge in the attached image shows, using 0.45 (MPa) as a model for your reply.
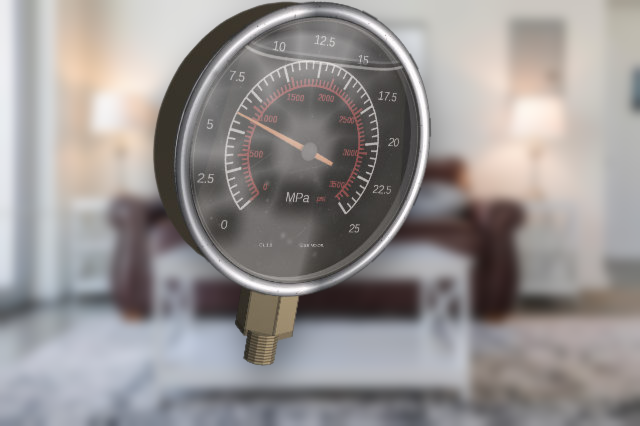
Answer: 6 (MPa)
